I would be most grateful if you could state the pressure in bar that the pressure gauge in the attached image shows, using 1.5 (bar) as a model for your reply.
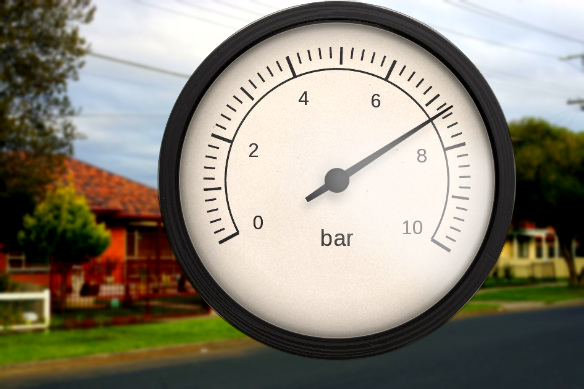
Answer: 7.3 (bar)
